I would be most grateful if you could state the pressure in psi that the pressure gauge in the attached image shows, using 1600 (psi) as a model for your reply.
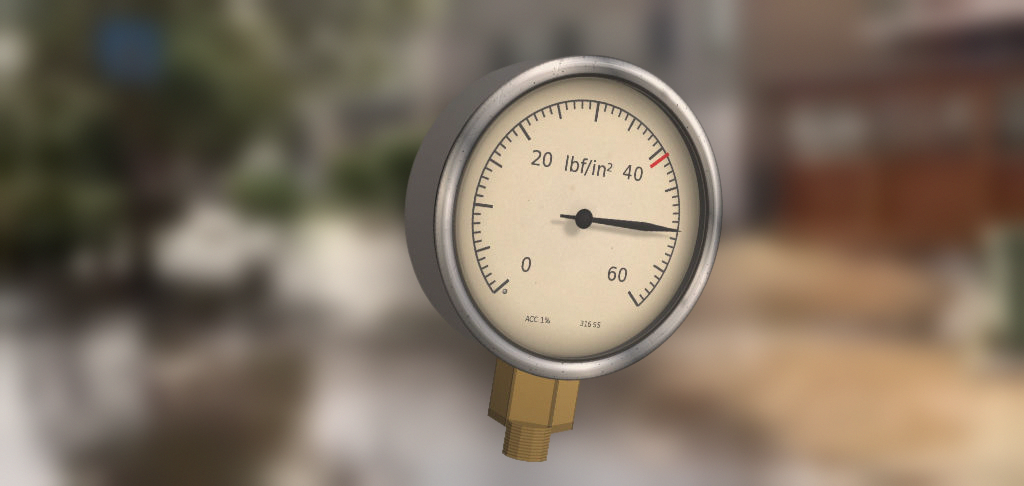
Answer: 50 (psi)
